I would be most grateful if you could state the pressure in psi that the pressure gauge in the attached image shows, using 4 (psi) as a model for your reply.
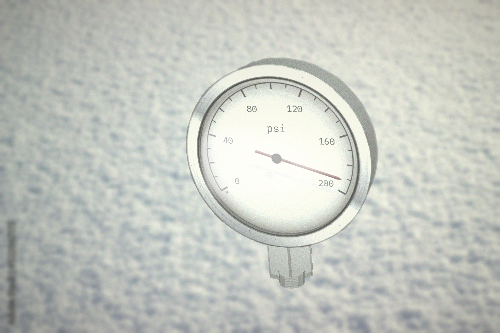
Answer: 190 (psi)
